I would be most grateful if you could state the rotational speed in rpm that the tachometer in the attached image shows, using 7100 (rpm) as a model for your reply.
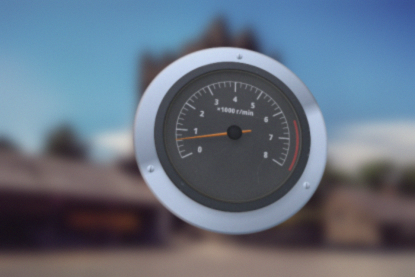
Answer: 600 (rpm)
